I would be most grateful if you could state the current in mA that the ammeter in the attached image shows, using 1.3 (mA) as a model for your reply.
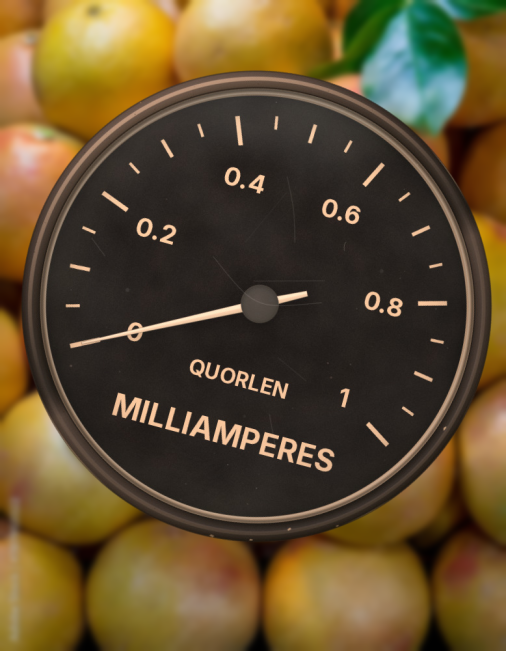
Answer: 0 (mA)
